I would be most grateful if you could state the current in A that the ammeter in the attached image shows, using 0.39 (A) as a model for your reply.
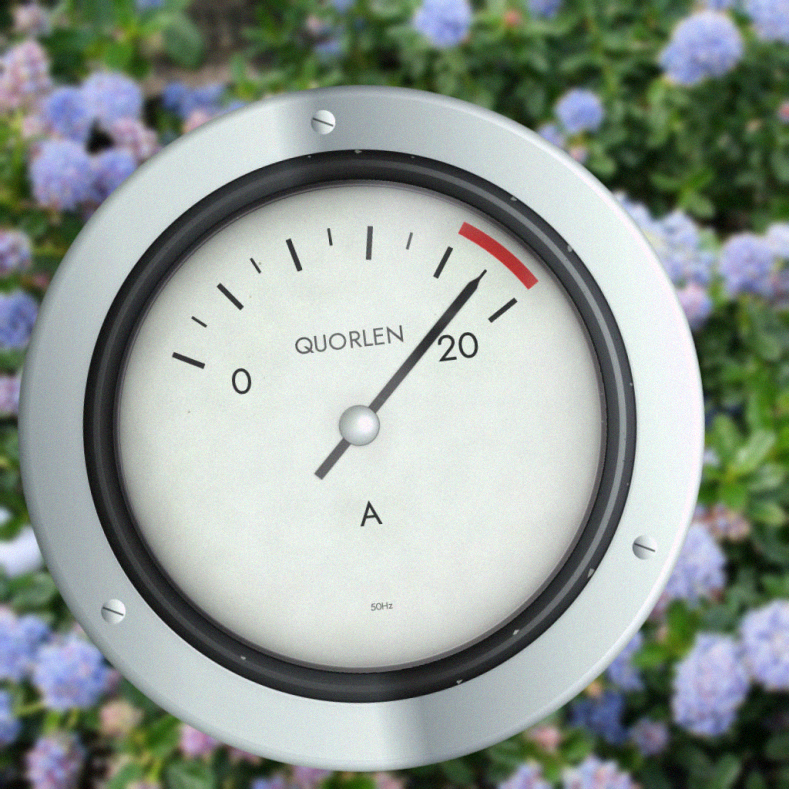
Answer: 18 (A)
